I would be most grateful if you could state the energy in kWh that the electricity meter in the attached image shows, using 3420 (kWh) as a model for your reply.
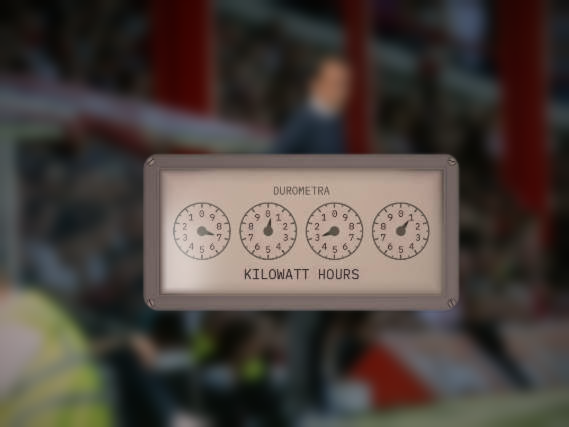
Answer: 7031 (kWh)
